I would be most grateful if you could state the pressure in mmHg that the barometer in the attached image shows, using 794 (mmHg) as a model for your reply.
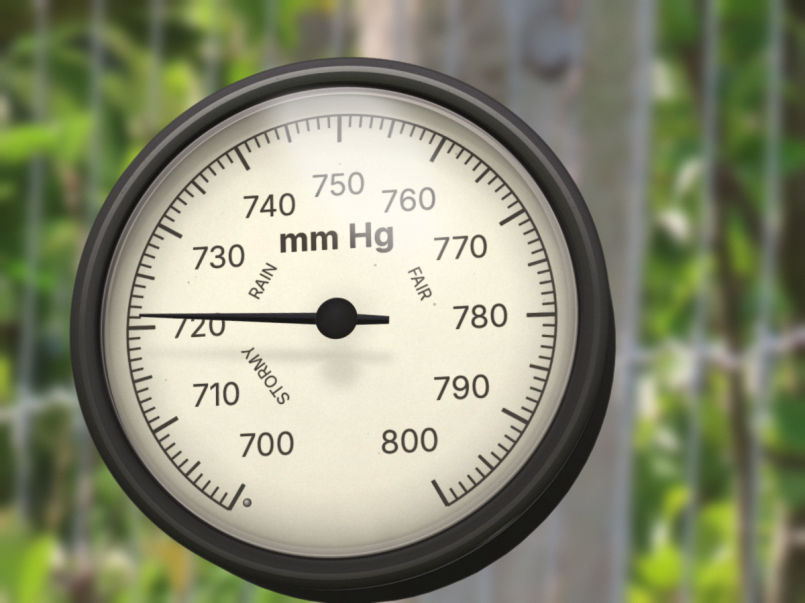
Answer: 721 (mmHg)
